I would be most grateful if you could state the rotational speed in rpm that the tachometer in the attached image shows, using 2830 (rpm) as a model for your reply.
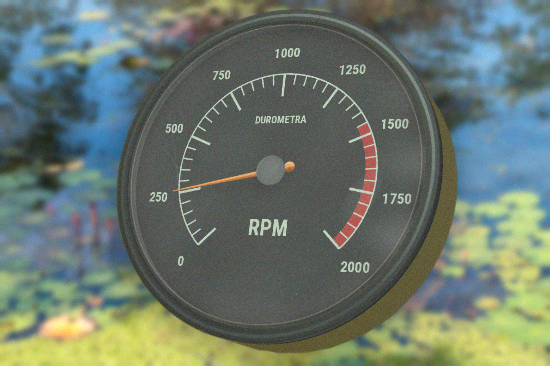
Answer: 250 (rpm)
